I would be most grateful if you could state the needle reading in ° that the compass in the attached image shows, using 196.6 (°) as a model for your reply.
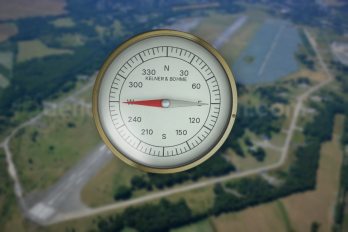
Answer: 270 (°)
